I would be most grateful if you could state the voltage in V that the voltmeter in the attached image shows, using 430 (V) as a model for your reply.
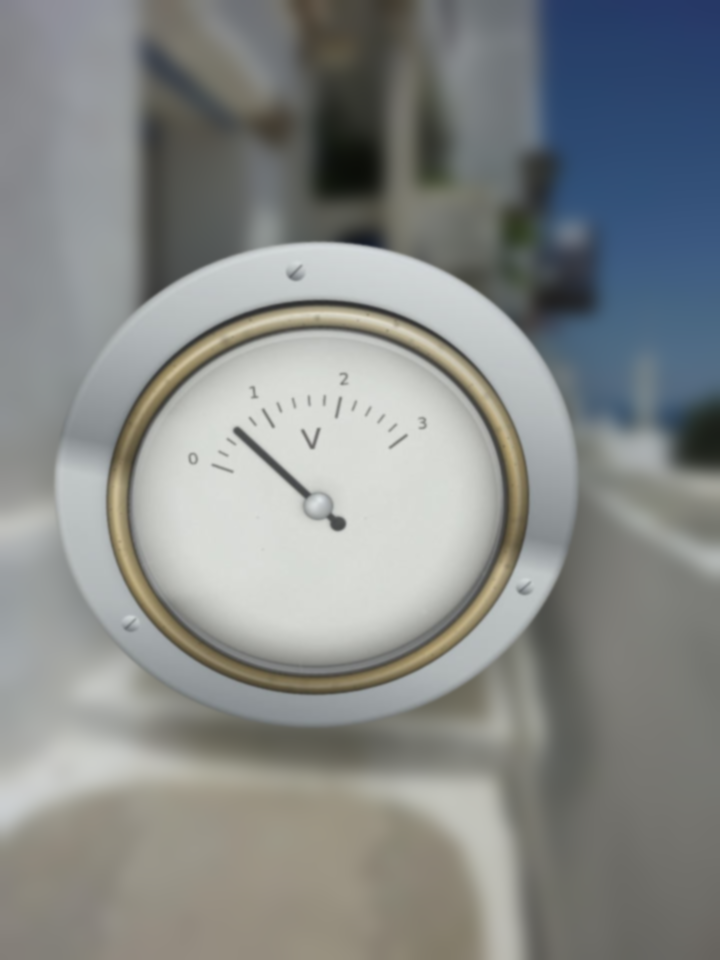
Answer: 0.6 (V)
